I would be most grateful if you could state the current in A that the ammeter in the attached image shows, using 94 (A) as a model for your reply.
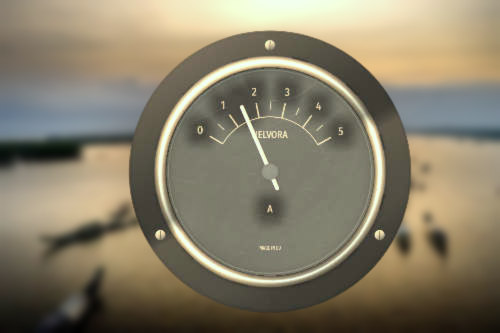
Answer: 1.5 (A)
